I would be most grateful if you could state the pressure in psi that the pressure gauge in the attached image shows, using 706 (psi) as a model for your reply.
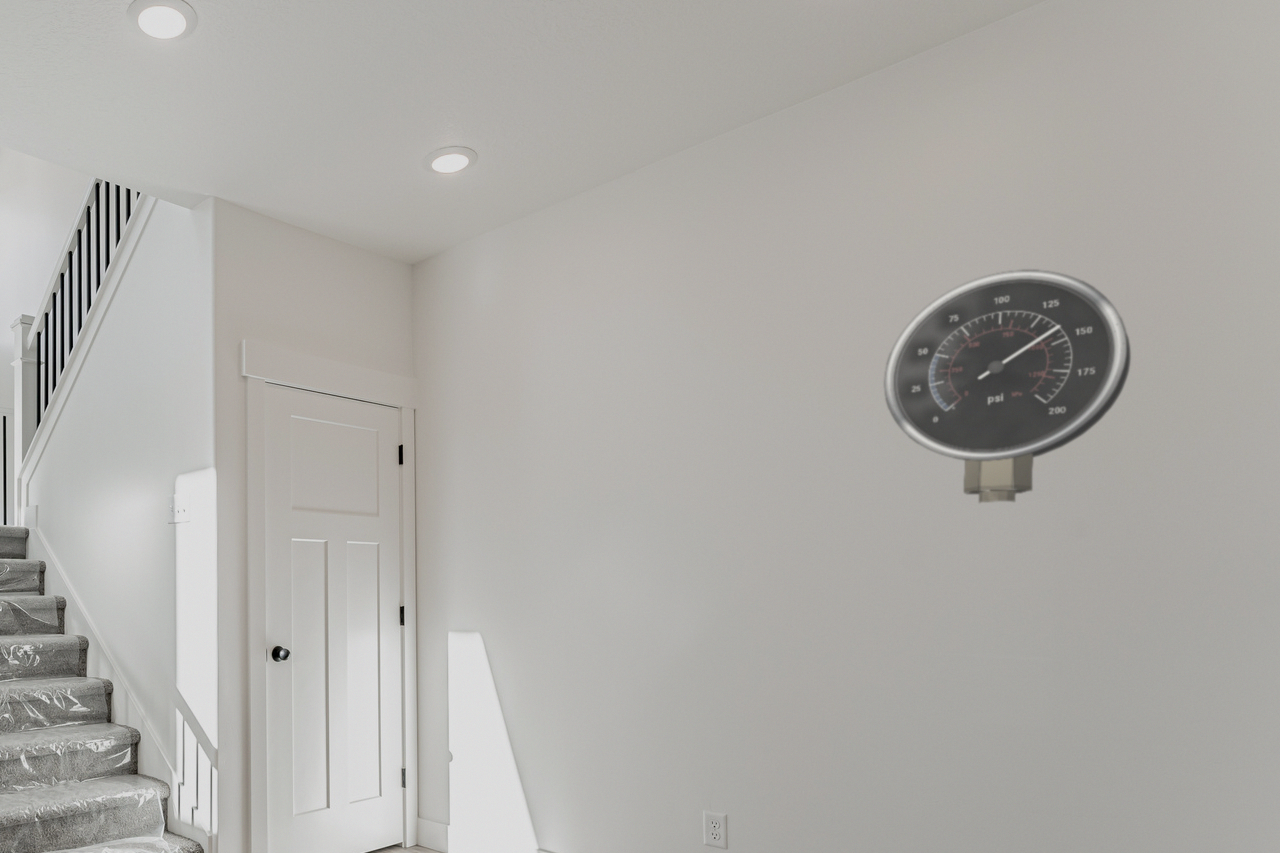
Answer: 140 (psi)
